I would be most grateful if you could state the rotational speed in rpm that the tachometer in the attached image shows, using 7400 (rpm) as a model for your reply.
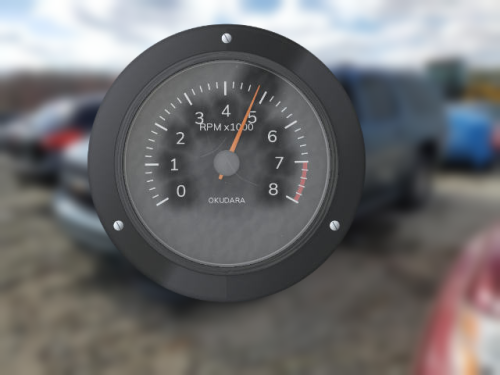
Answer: 4800 (rpm)
